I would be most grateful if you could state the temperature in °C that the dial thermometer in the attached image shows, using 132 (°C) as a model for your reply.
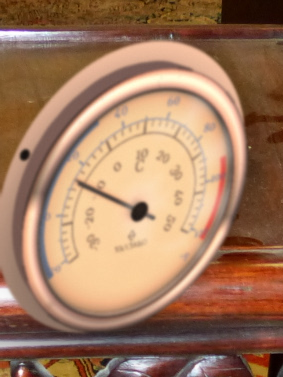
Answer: -10 (°C)
